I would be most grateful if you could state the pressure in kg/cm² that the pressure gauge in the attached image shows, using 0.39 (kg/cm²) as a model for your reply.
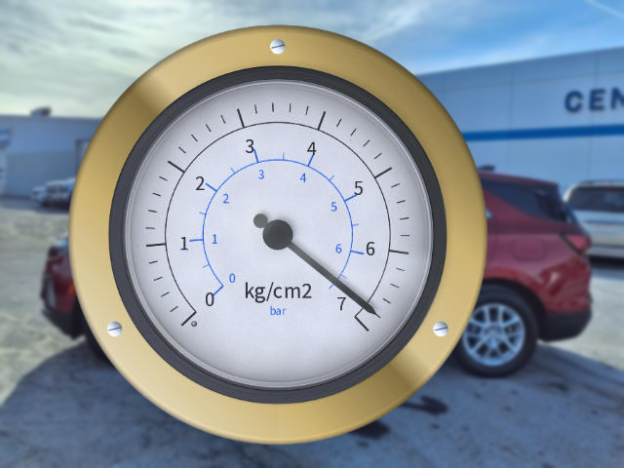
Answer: 6.8 (kg/cm²)
